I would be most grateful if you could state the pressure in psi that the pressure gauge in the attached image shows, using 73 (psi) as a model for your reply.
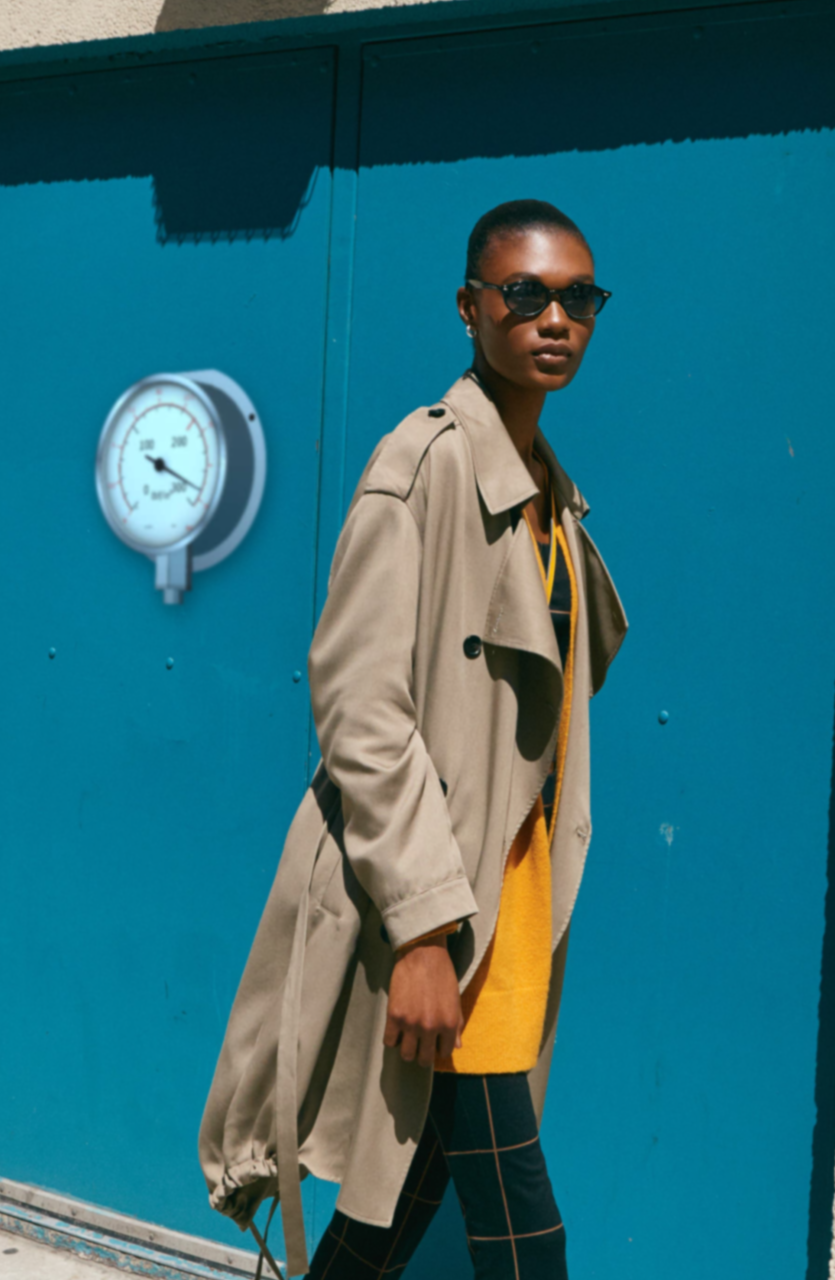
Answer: 280 (psi)
